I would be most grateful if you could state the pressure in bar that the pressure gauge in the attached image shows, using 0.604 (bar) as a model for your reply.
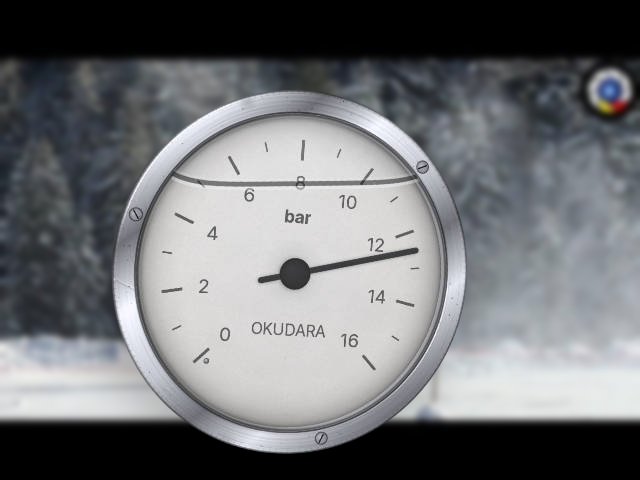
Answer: 12.5 (bar)
